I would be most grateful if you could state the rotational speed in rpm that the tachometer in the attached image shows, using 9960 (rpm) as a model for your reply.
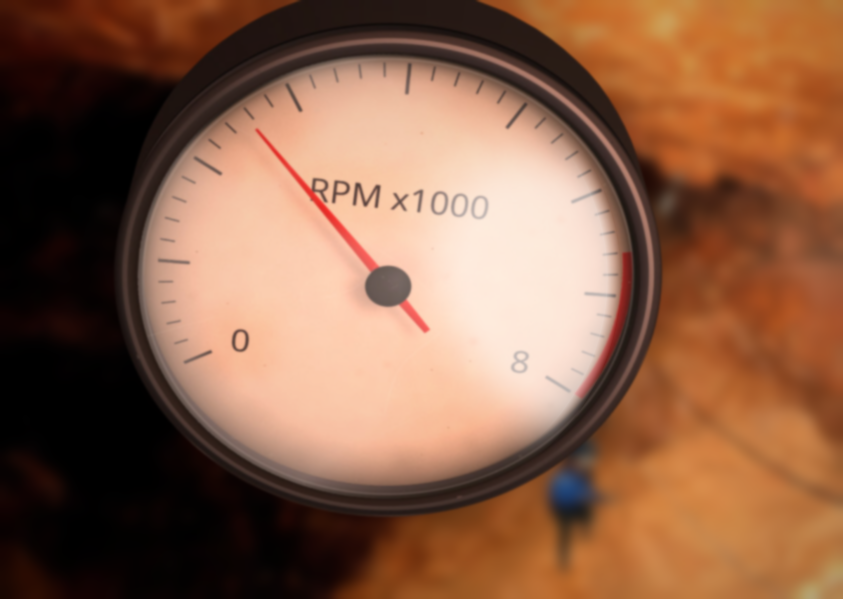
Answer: 2600 (rpm)
